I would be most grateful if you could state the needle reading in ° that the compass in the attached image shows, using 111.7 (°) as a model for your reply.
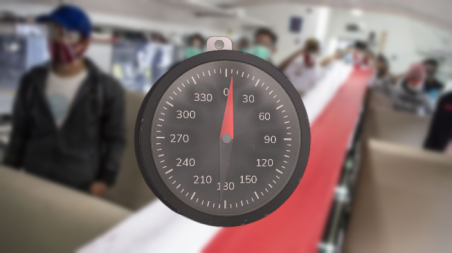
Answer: 5 (°)
